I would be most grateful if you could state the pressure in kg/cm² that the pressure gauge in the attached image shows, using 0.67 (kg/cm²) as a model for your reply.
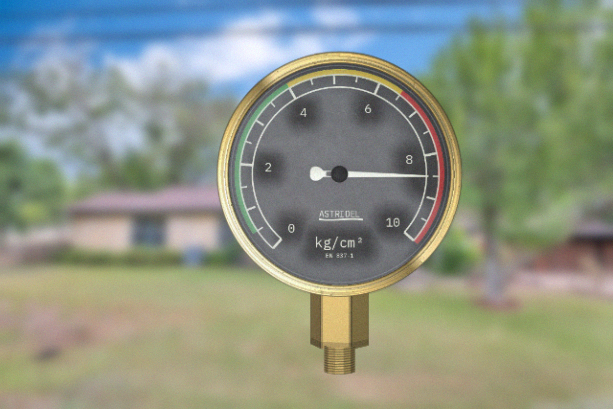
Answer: 8.5 (kg/cm²)
